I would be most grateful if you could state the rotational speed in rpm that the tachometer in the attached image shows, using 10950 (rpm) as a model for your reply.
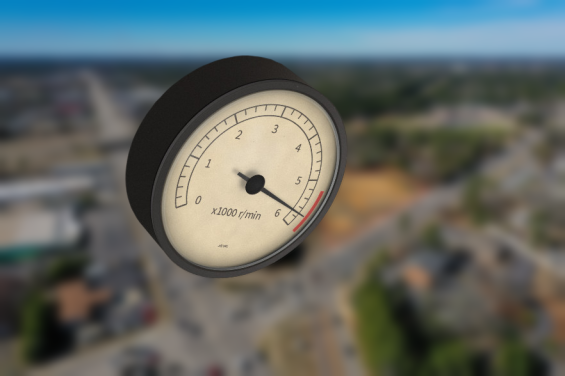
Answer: 5700 (rpm)
